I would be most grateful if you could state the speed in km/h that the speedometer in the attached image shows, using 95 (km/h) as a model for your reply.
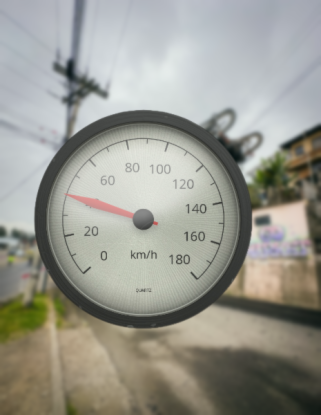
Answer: 40 (km/h)
